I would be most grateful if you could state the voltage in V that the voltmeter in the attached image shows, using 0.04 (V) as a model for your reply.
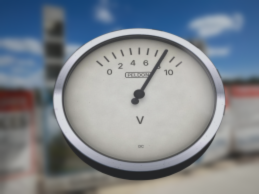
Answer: 8 (V)
